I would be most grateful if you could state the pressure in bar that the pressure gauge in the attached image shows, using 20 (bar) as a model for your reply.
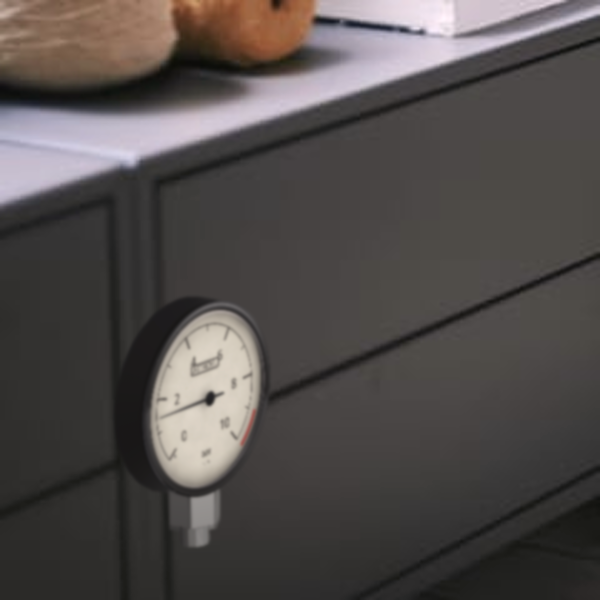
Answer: 1.5 (bar)
